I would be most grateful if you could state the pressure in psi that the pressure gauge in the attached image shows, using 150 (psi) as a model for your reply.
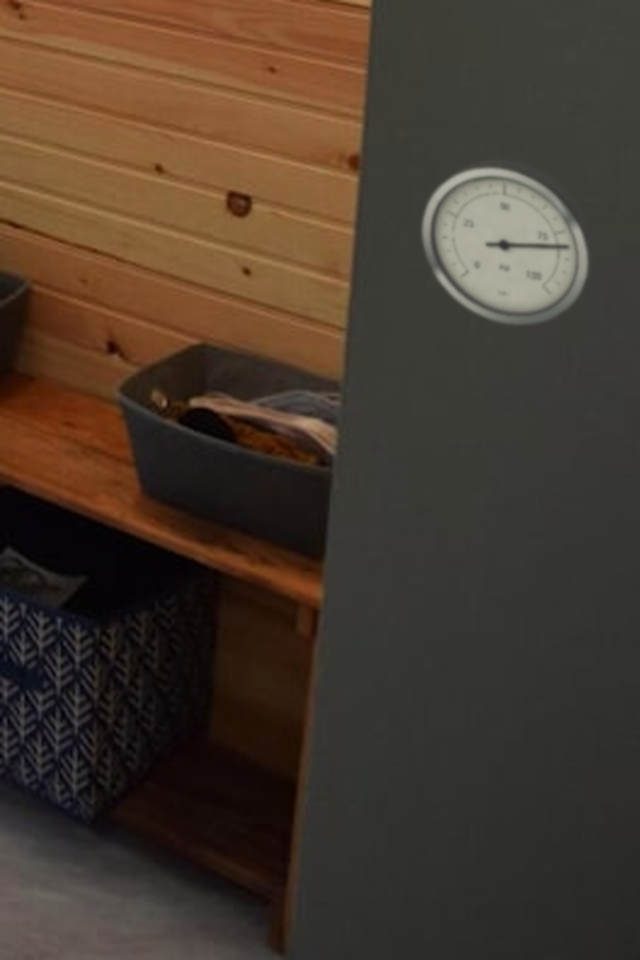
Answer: 80 (psi)
